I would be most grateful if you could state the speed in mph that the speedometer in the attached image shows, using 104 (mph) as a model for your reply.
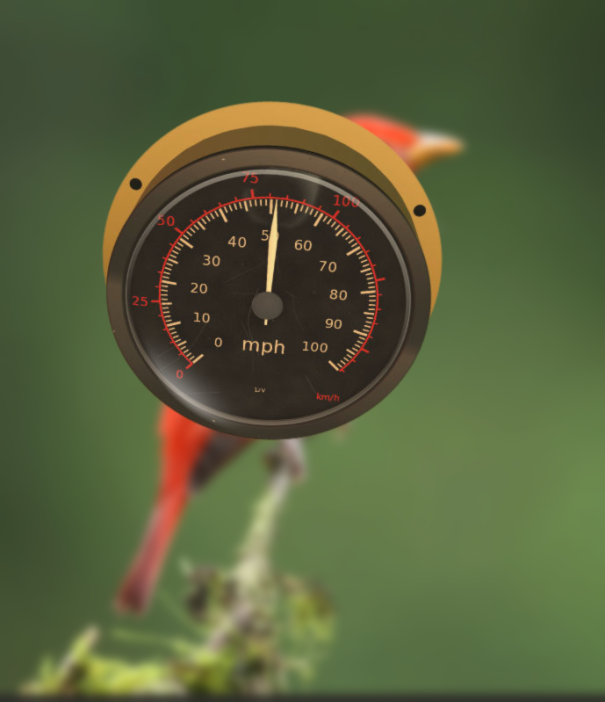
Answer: 51 (mph)
